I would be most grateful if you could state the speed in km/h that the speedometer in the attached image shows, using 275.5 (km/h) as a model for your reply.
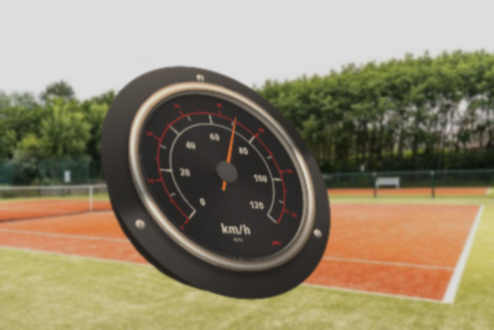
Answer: 70 (km/h)
